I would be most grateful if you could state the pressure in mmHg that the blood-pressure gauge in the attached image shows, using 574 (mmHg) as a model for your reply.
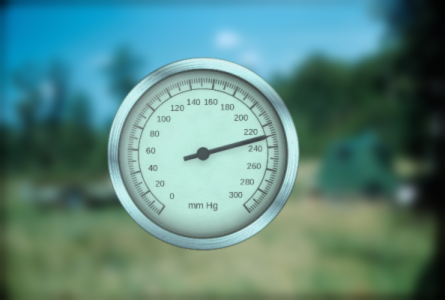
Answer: 230 (mmHg)
